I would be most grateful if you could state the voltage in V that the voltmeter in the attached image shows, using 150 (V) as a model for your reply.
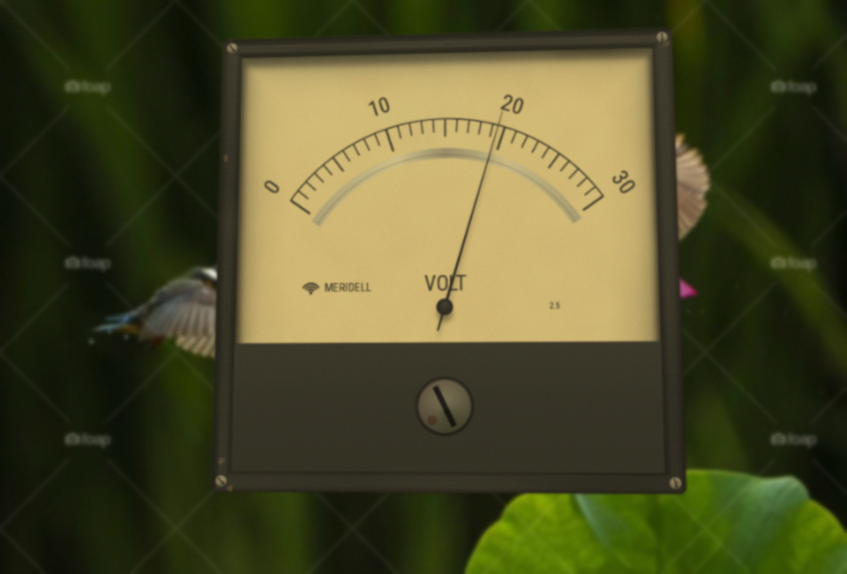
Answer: 19.5 (V)
